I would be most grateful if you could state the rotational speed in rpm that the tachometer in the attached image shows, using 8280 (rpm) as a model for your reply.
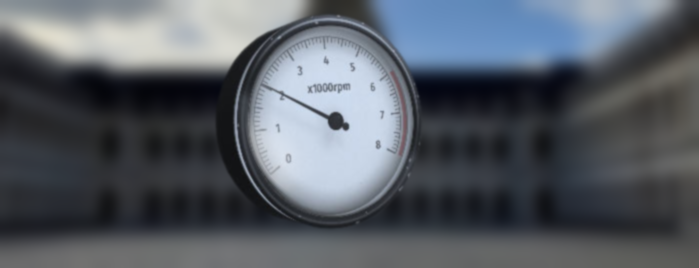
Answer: 2000 (rpm)
